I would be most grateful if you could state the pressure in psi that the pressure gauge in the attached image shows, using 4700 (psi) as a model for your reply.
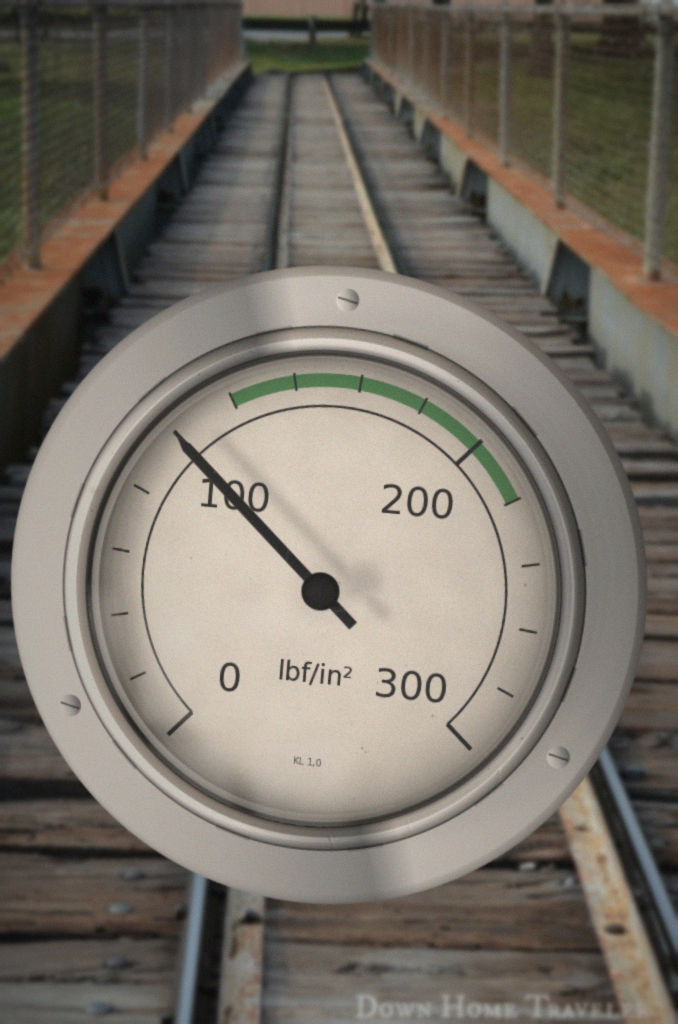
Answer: 100 (psi)
